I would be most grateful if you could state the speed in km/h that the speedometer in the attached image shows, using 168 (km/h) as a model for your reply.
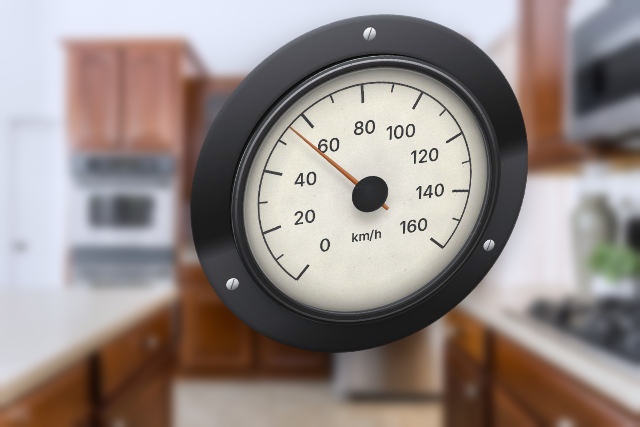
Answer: 55 (km/h)
